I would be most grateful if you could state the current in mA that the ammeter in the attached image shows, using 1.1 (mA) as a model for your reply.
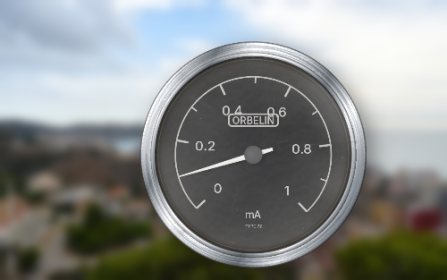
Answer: 0.1 (mA)
